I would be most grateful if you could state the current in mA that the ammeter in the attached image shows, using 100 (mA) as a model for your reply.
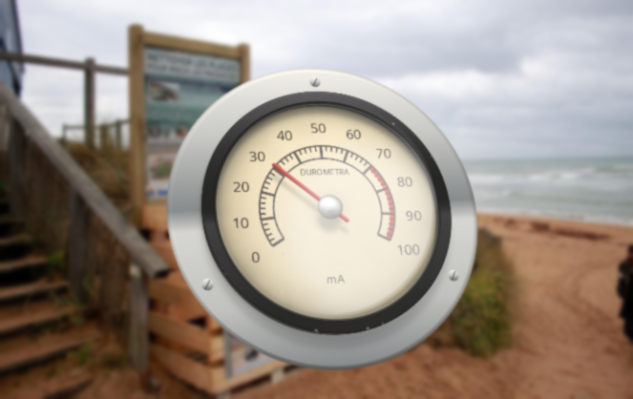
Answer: 30 (mA)
